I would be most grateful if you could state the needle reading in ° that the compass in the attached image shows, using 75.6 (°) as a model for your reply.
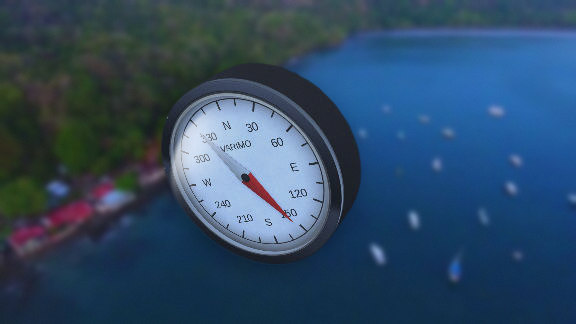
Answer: 150 (°)
